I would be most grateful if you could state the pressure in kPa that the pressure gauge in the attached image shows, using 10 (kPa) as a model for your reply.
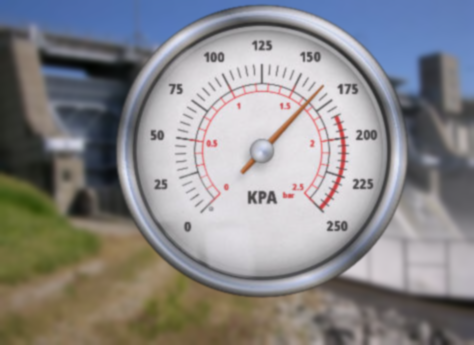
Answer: 165 (kPa)
